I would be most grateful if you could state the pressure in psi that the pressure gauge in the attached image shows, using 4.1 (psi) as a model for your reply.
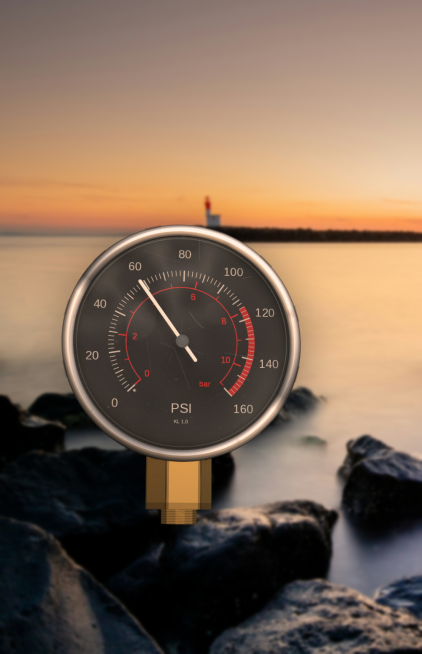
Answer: 58 (psi)
